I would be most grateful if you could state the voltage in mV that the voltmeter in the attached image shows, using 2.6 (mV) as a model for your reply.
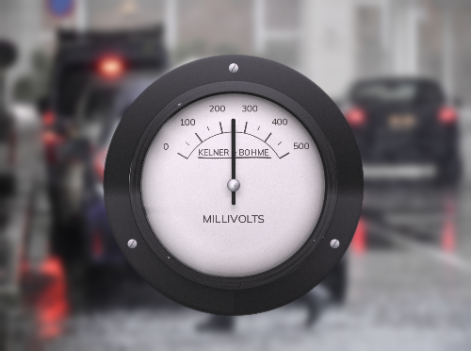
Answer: 250 (mV)
